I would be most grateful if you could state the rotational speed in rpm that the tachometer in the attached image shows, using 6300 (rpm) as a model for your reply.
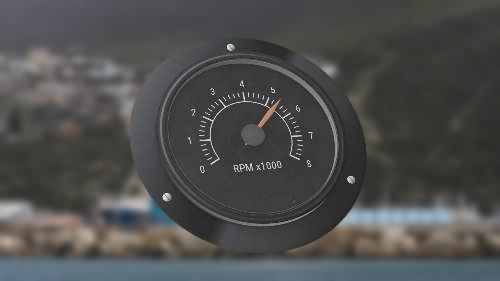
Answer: 5400 (rpm)
